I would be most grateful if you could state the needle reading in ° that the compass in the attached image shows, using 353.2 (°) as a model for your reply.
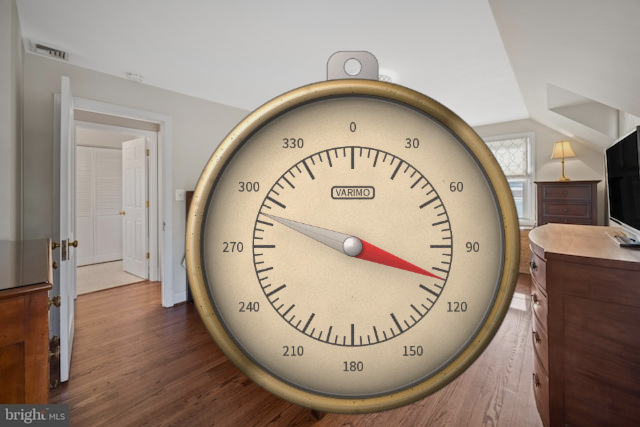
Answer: 110 (°)
